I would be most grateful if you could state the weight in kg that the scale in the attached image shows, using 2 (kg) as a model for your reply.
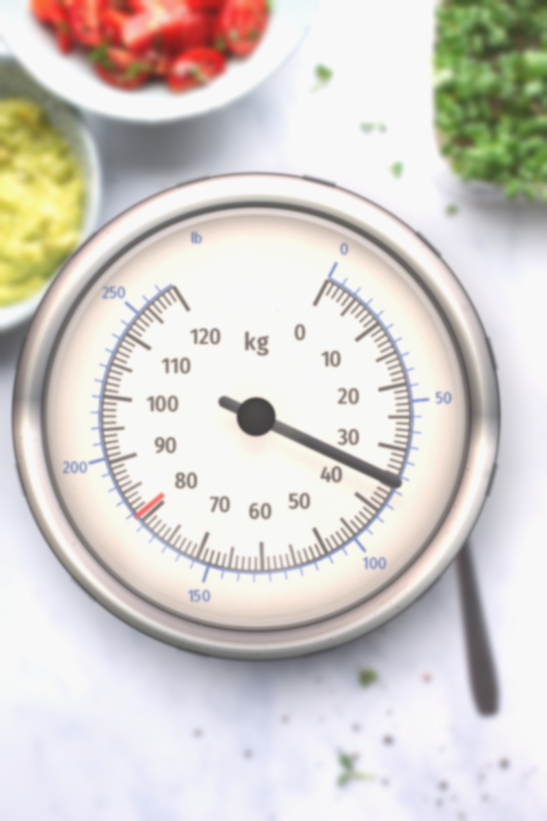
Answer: 35 (kg)
